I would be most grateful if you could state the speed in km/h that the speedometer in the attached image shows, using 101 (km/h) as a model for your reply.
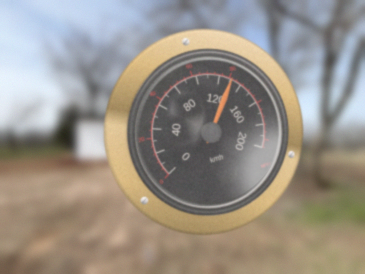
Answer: 130 (km/h)
